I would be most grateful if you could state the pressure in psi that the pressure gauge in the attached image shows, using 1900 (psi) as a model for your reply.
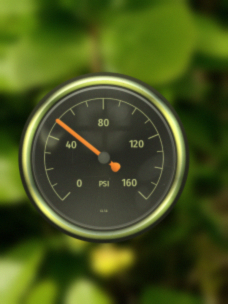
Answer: 50 (psi)
